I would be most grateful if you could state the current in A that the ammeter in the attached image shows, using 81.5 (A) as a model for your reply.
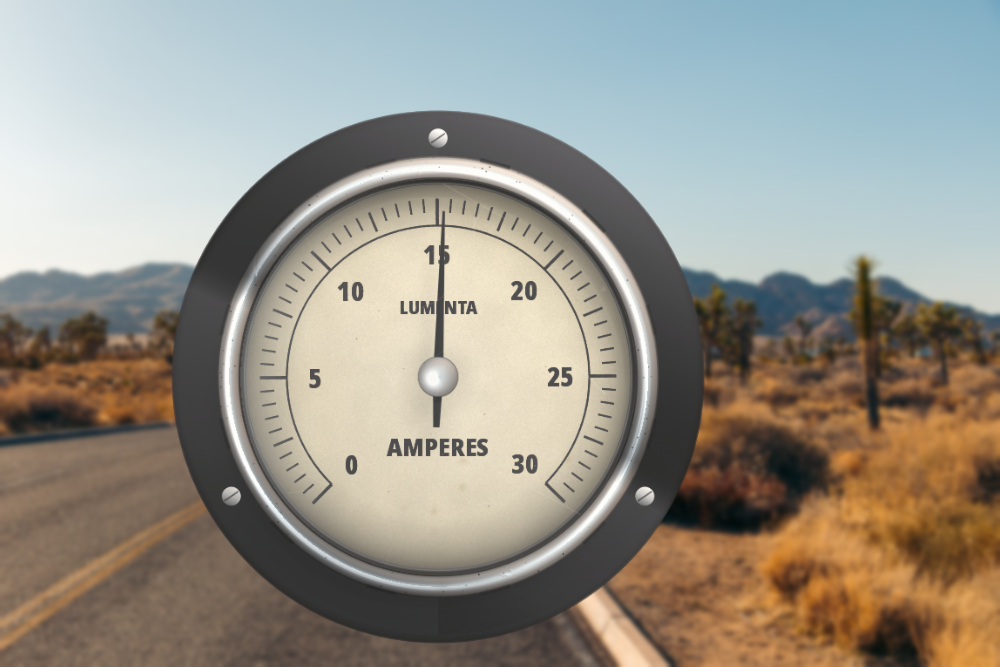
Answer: 15.25 (A)
